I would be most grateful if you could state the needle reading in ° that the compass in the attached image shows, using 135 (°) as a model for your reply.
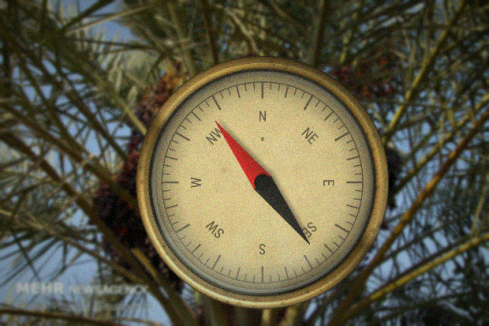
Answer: 322.5 (°)
